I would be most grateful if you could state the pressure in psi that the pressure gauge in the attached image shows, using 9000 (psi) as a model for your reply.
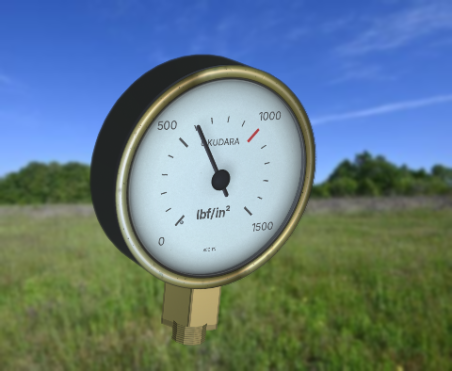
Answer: 600 (psi)
